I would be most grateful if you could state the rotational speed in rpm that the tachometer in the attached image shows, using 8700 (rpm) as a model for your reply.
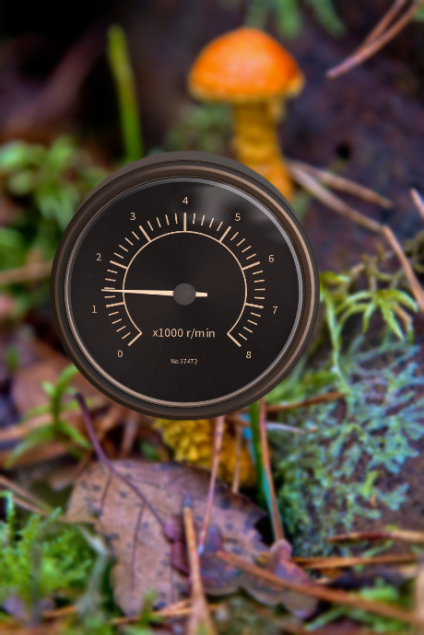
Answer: 1400 (rpm)
